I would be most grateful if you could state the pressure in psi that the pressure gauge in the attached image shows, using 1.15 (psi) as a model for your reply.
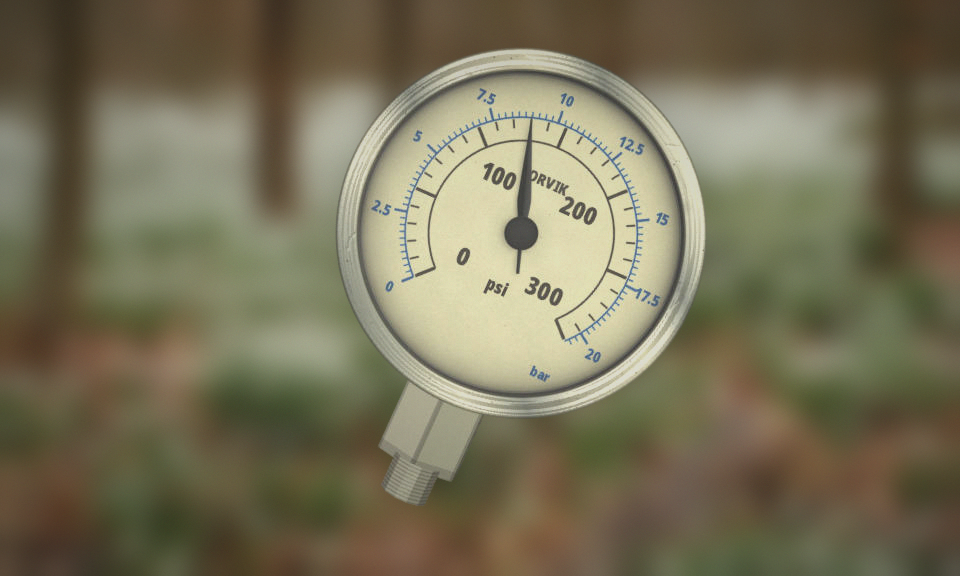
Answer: 130 (psi)
